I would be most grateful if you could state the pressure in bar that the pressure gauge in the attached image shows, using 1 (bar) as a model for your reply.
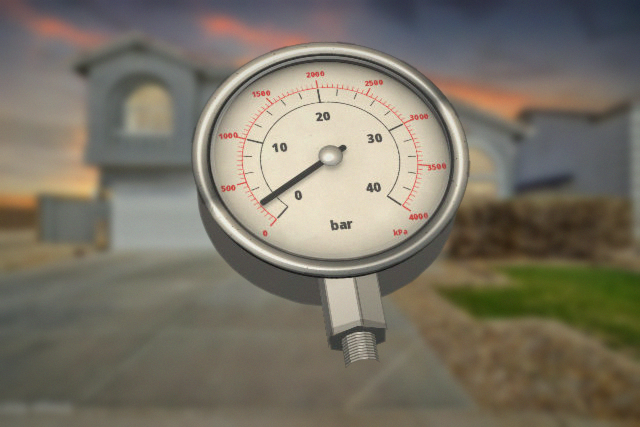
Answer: 2 (bar)
